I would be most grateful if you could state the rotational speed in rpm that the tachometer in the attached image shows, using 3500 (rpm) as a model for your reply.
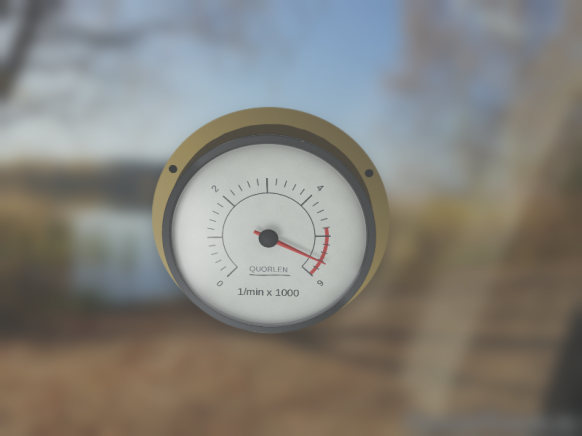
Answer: 5600 (rpm)
